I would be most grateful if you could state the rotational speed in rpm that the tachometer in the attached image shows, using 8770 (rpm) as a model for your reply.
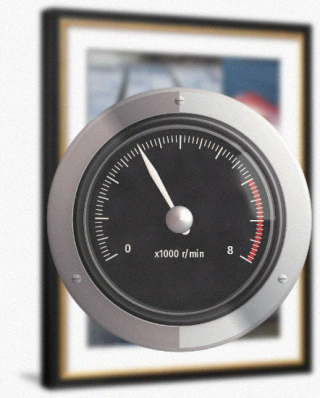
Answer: 3000 (rpm)
